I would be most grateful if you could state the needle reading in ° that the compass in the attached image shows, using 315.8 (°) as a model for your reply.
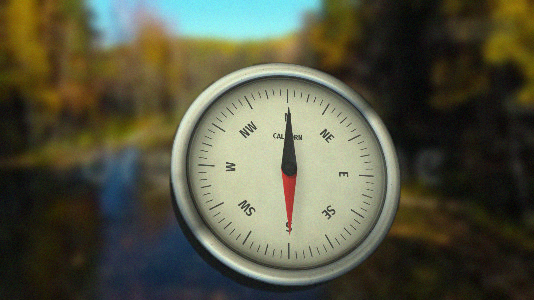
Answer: 180 (°)
